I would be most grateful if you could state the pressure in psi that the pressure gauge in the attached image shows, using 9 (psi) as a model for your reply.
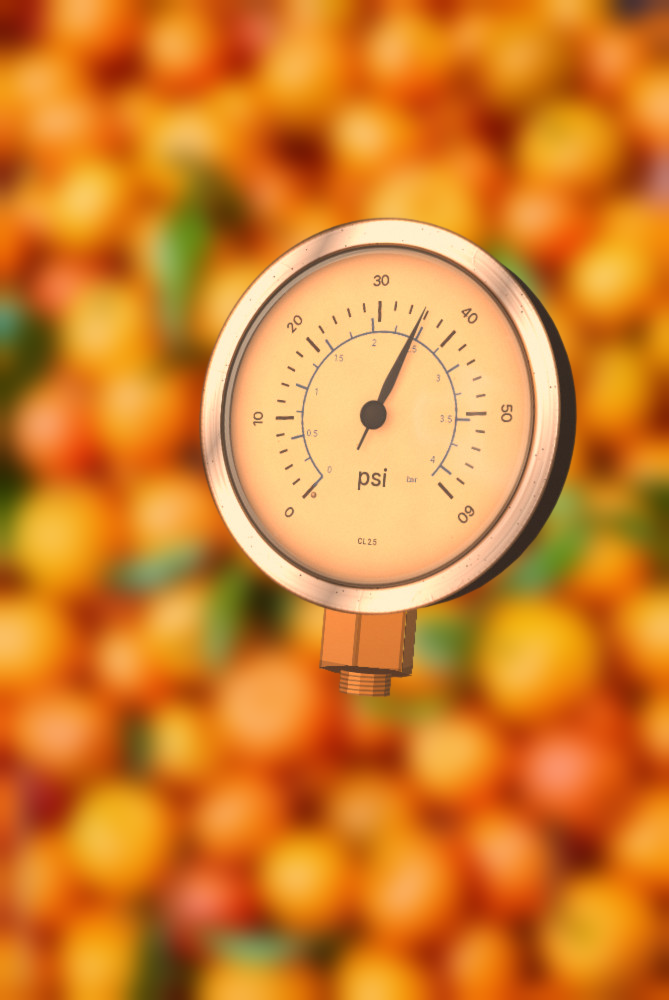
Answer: 36 (psi)
